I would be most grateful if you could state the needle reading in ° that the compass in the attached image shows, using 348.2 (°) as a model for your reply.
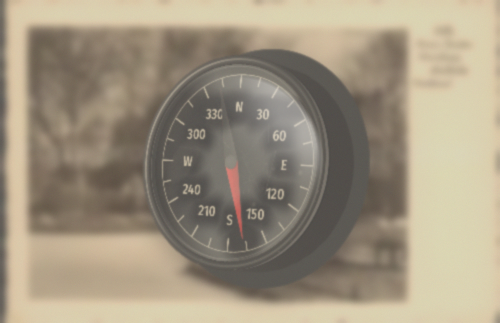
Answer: 165 (°)
